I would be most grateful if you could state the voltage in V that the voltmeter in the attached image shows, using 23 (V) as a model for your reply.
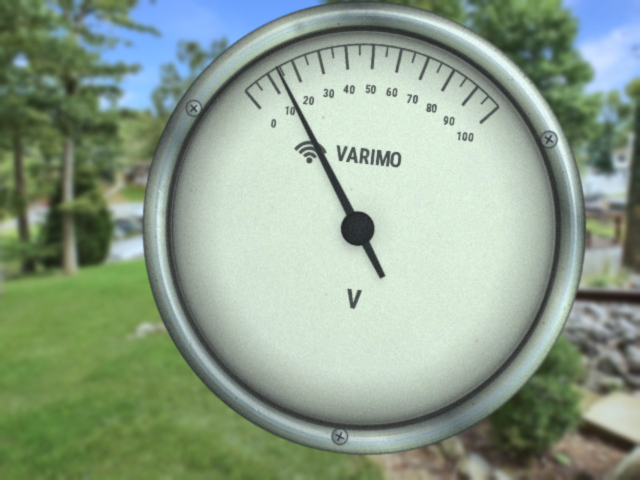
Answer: 15 (V)
